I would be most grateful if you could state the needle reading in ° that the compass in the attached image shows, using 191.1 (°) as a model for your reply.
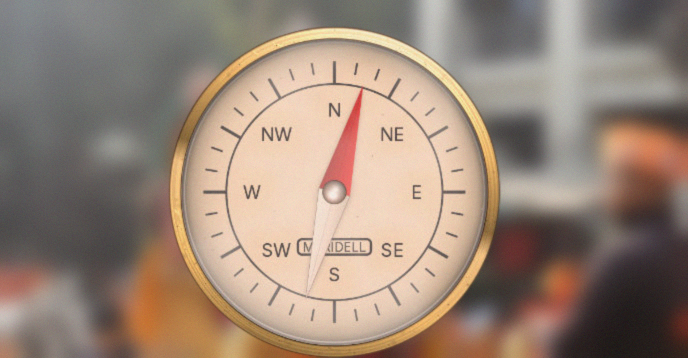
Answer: 15 (°)
